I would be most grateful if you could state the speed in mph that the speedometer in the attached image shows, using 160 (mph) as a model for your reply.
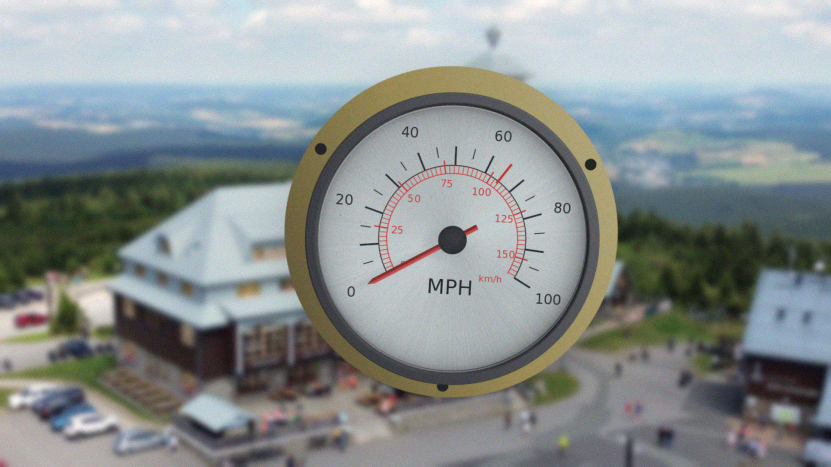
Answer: 0 (mph)
